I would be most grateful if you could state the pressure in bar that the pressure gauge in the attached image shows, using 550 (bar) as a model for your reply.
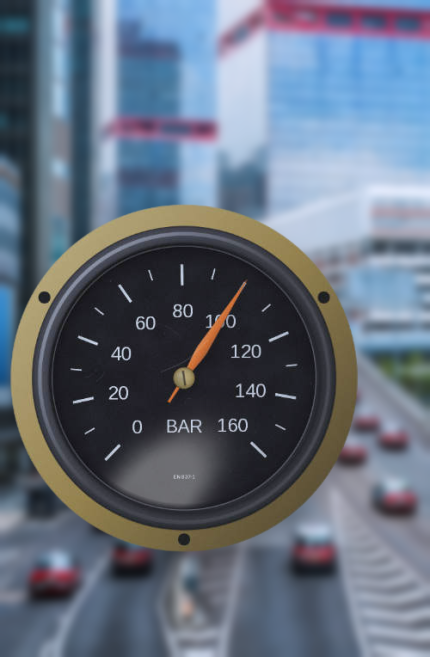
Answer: 100 (bar)
